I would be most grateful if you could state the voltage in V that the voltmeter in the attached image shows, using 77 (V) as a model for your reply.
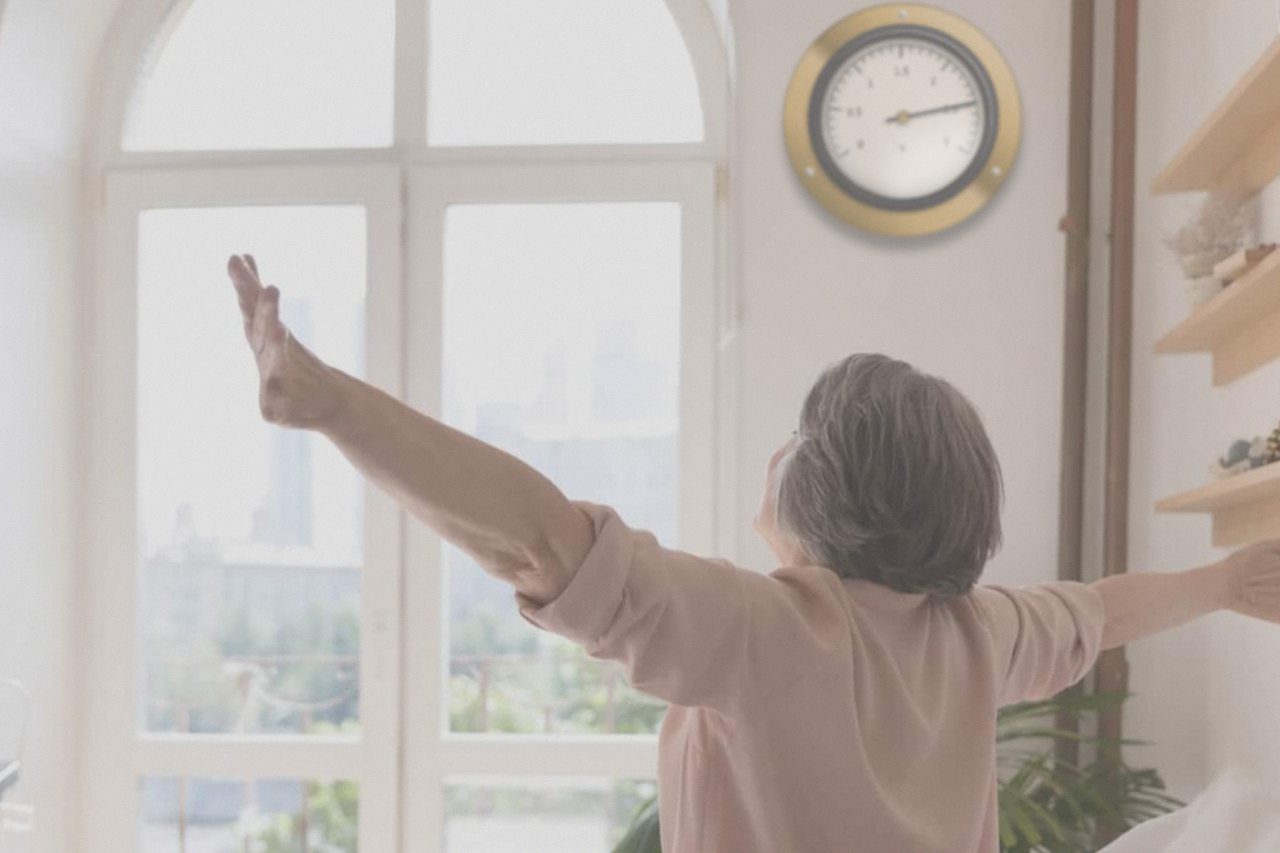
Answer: 2.5 (V)
